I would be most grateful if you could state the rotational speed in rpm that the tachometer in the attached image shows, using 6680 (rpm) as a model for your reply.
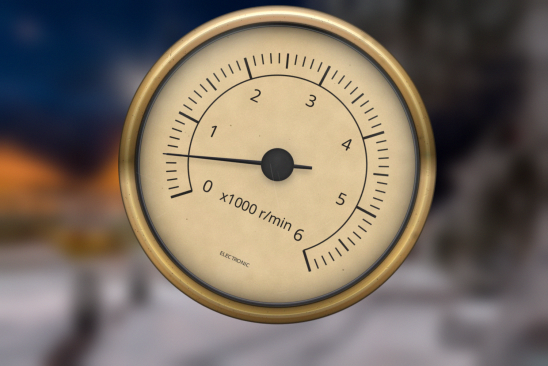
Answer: 500 (rpm)
